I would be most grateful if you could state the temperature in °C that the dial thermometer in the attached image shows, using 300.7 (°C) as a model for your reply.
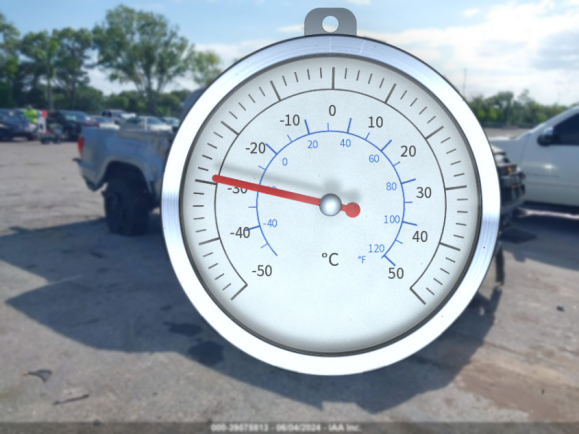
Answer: -29 (°C)
